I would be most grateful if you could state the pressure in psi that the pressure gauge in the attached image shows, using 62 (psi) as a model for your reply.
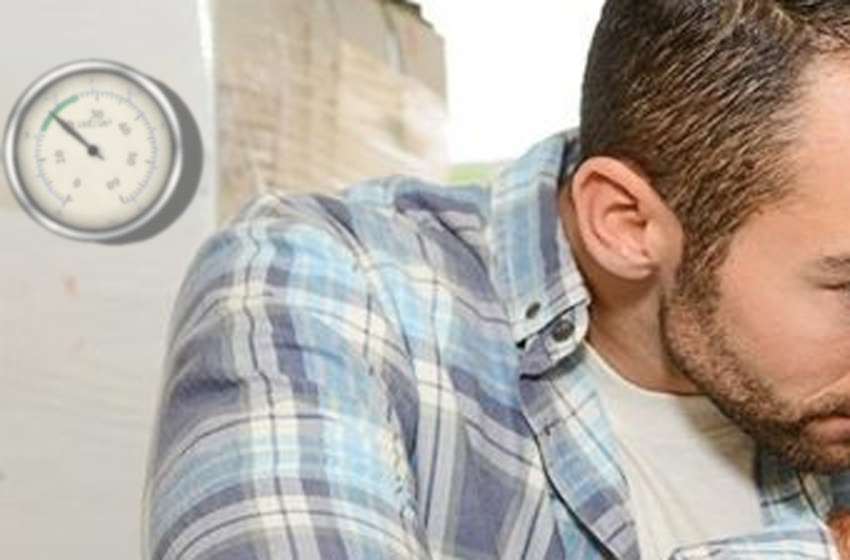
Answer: 20 (psi)
